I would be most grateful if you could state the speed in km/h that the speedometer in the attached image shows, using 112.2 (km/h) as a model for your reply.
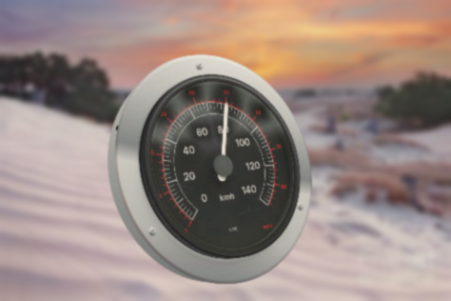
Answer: 80 (km/h)
